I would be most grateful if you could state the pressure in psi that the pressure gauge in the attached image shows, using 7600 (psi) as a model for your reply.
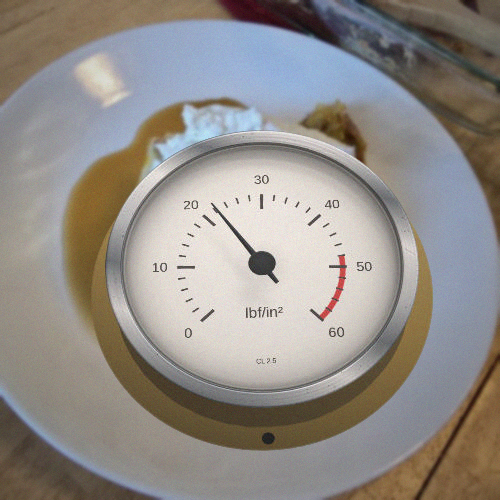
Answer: 22 (psi)
